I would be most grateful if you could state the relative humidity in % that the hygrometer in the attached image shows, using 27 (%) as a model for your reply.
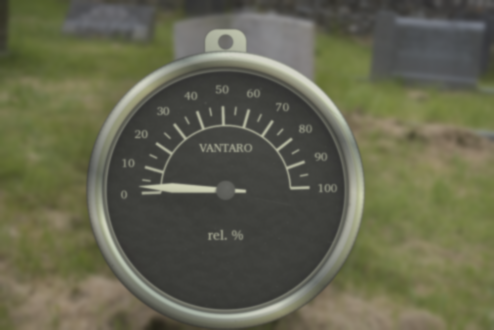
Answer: 2.5 (%)
